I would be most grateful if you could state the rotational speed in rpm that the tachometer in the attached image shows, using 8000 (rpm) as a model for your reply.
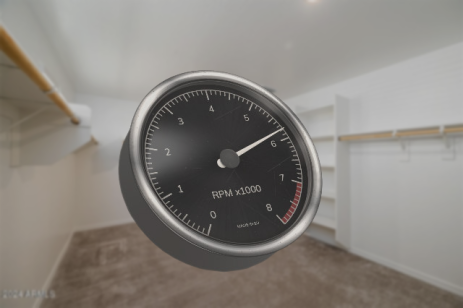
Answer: 5800 (rpm)
